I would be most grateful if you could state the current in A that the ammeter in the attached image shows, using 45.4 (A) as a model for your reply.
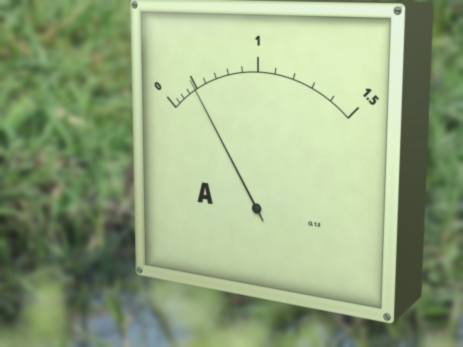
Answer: 0.5 (A)
